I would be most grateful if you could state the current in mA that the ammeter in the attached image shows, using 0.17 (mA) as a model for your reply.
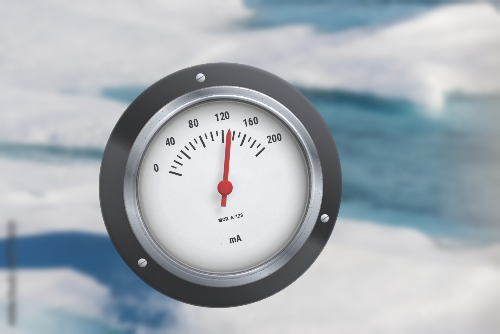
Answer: 130 (mA)
